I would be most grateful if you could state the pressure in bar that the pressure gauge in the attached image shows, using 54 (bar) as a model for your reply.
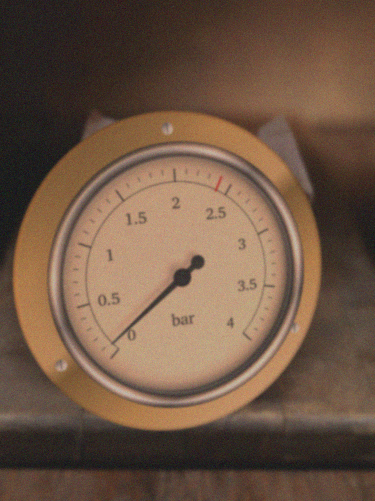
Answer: 0.1 (bar)
